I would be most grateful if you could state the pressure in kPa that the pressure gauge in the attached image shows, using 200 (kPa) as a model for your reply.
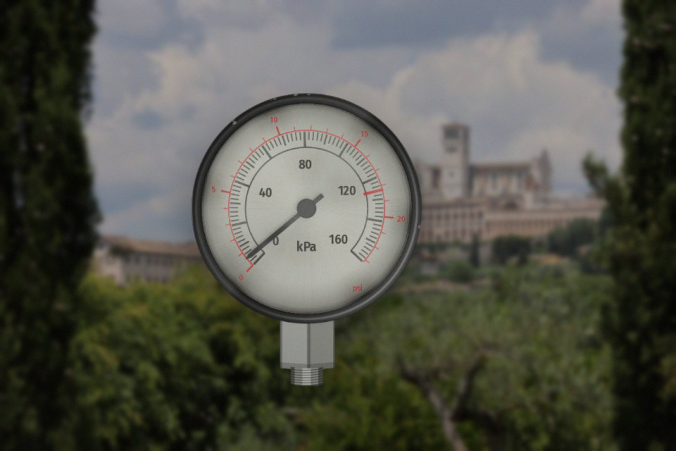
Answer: 4 (kPa)
